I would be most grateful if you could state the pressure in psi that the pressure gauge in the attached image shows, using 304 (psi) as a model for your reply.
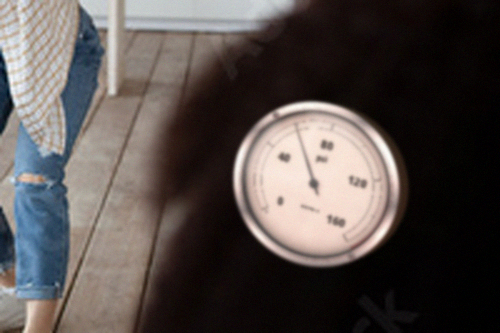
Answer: 60 (psi)
